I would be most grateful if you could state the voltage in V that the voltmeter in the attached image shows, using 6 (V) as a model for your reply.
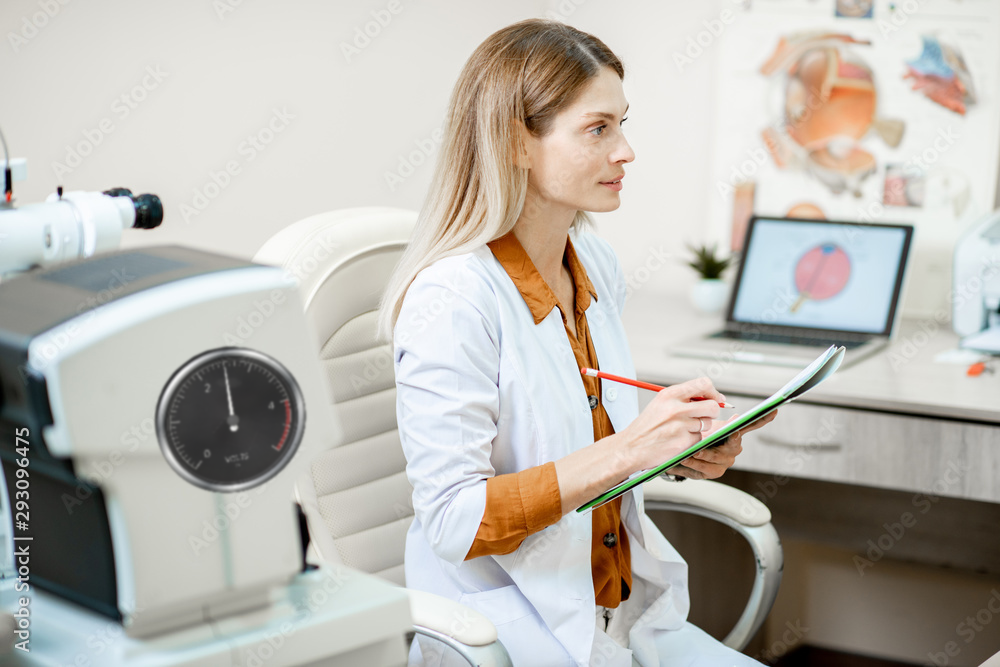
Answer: 2.5 (V)
